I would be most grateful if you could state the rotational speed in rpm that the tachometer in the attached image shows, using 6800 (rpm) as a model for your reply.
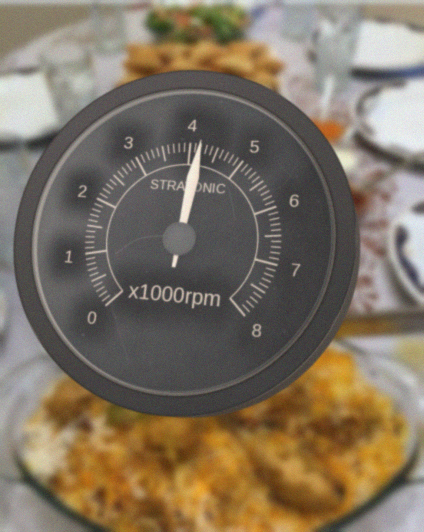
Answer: 4200 (rpm)
